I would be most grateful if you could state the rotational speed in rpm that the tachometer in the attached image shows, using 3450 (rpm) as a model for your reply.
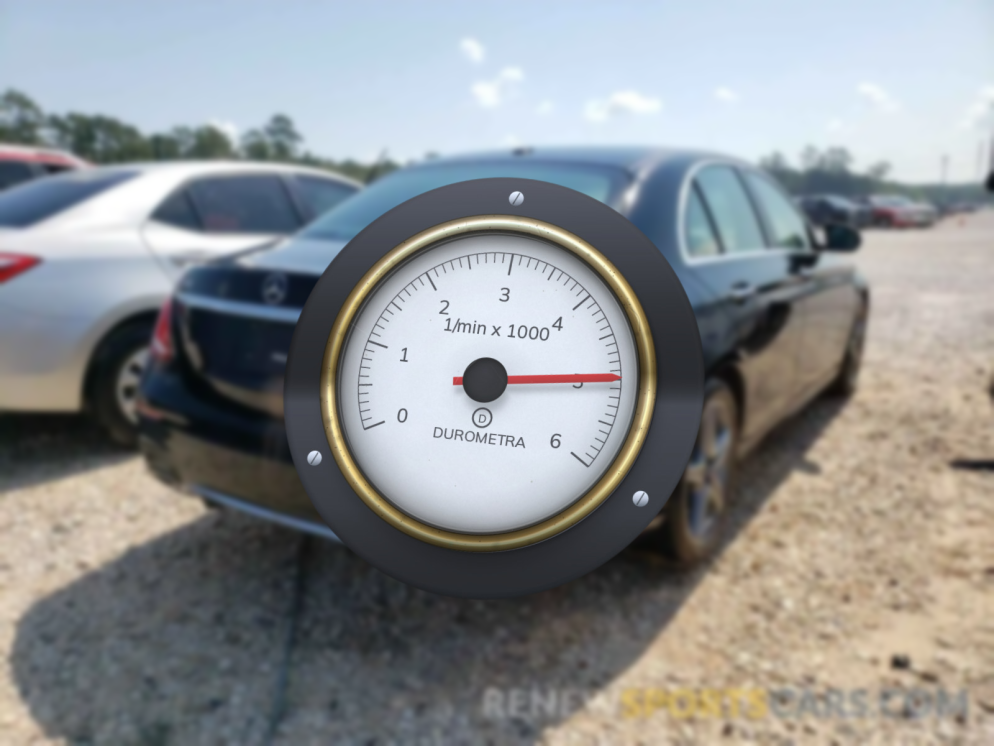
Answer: 5000 (rpm)
